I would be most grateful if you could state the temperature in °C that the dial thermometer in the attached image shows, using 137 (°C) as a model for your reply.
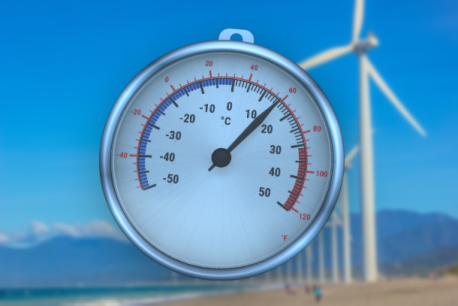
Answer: 15 (°C)
